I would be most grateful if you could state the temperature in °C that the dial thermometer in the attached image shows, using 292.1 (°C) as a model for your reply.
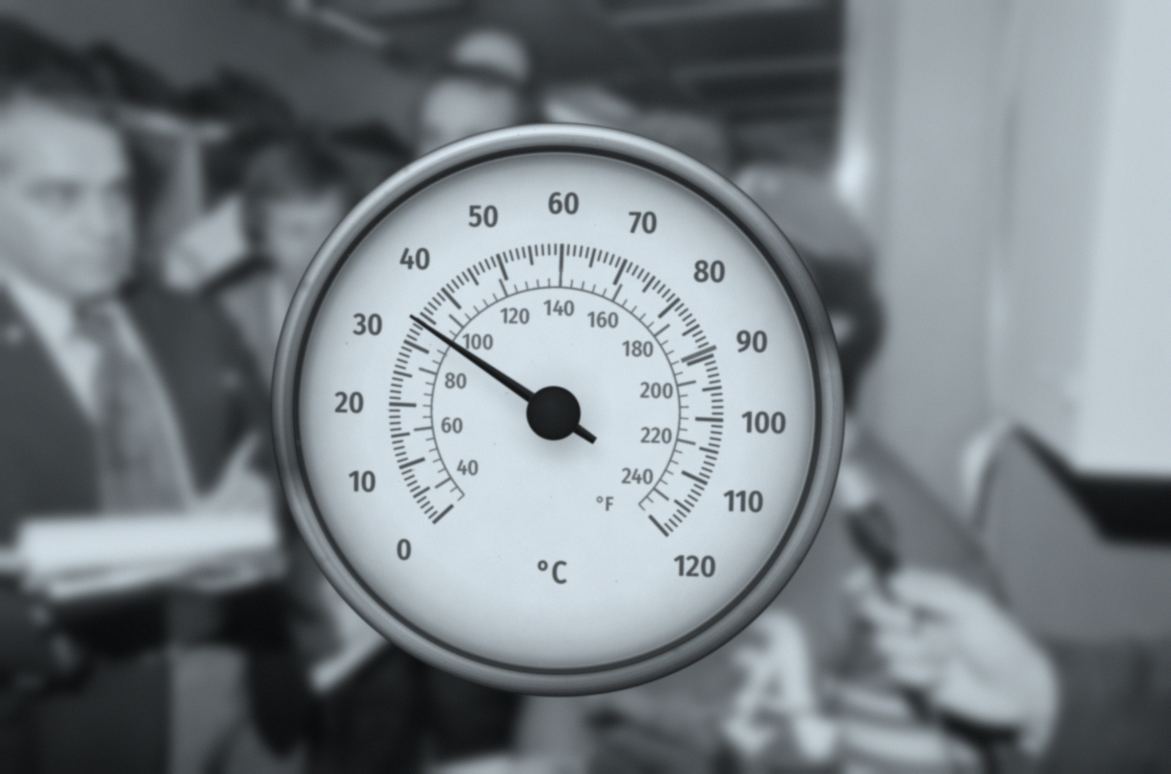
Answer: 34 (°C)
